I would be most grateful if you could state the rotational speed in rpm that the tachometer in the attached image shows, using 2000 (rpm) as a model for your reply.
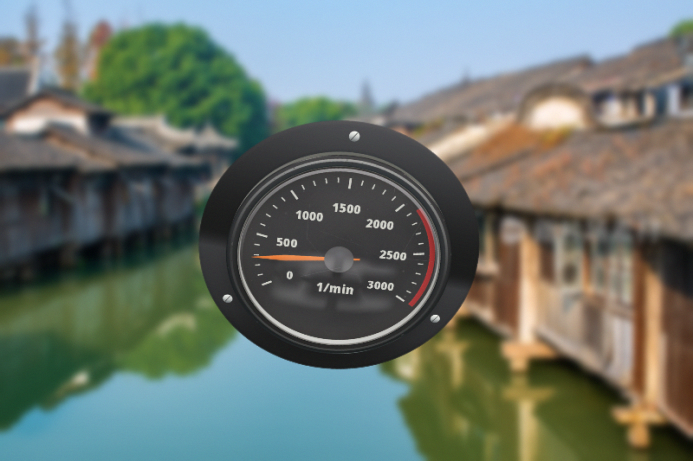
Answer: 300 (rpm)
